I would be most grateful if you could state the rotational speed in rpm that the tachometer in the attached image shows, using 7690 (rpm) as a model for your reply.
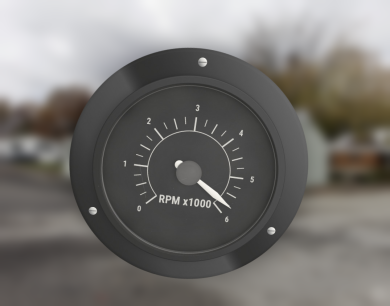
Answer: 5750 (rpm)
